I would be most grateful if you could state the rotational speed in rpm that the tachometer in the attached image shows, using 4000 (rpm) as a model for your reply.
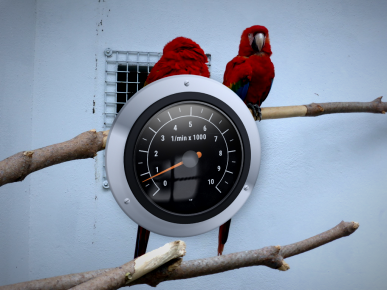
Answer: 750 (rpm)
